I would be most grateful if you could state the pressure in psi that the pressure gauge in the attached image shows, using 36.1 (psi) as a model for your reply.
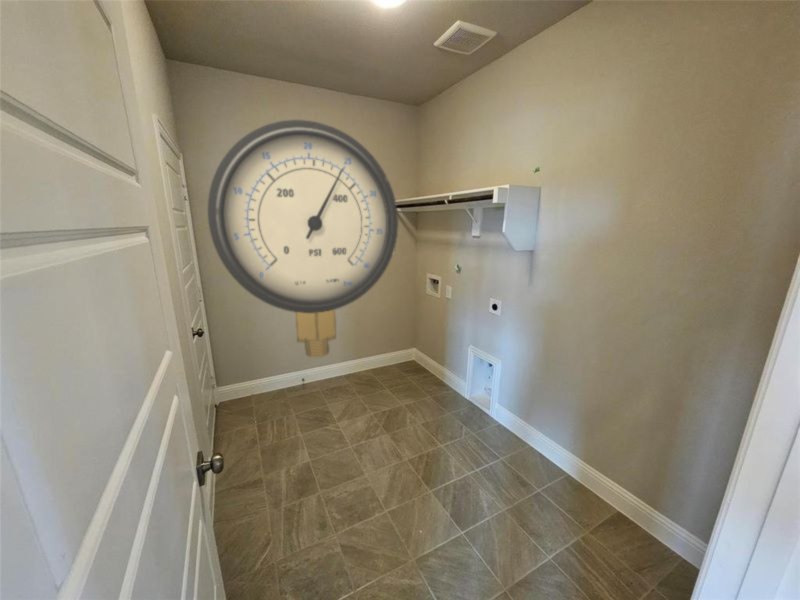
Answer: 360 (psi)
